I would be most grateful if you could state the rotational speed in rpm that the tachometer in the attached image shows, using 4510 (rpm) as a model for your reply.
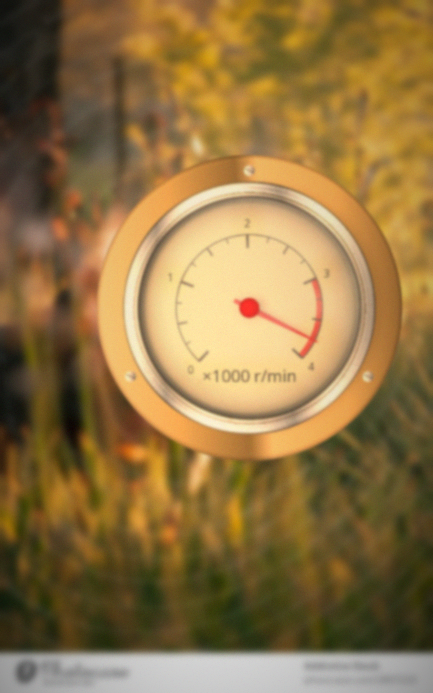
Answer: 3750 (rpm)
